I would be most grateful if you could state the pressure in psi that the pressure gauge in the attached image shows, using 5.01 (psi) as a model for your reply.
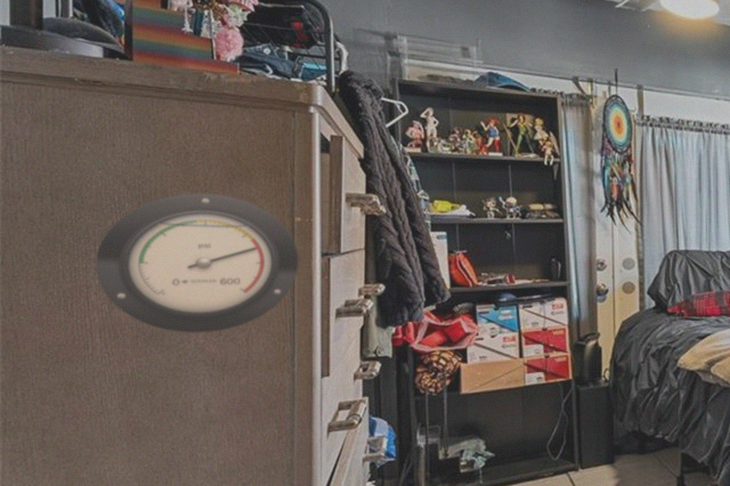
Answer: 450 (psi)
